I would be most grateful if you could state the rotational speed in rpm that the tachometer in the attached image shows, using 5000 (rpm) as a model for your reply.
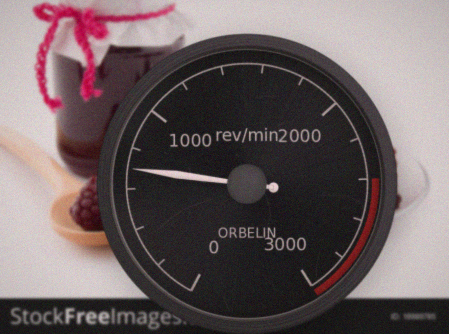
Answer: 700 (rpm)
